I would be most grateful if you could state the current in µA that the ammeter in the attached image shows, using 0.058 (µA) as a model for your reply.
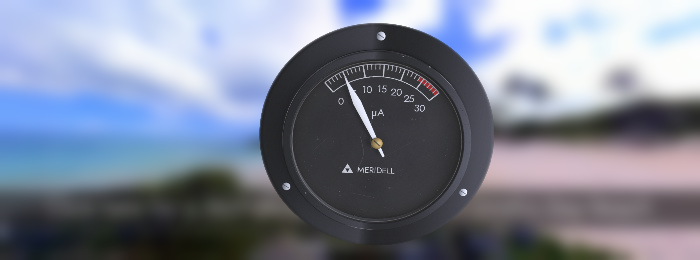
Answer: 5 (µA)
